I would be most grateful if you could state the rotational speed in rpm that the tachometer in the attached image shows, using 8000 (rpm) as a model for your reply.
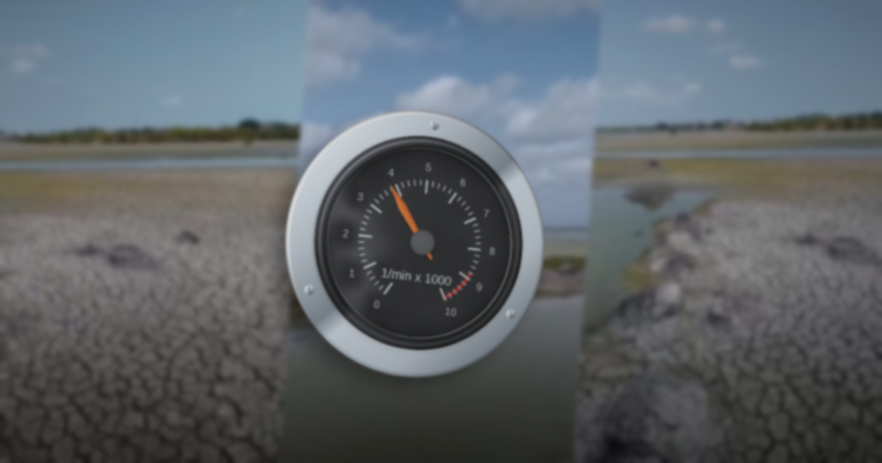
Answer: 3800 (rpm)
